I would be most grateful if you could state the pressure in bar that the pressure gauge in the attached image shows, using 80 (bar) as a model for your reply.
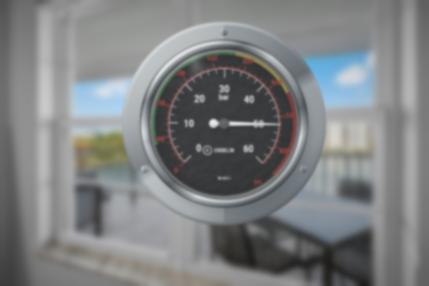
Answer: 50 (bar)
